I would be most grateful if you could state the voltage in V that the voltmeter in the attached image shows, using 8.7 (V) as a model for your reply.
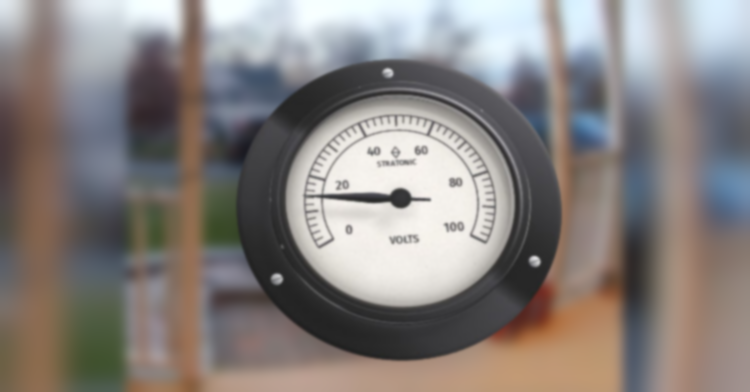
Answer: 14 (V)
